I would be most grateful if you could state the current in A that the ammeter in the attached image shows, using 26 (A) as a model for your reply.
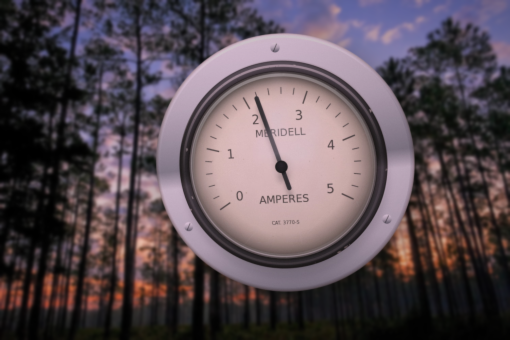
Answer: 2.2 (A)
